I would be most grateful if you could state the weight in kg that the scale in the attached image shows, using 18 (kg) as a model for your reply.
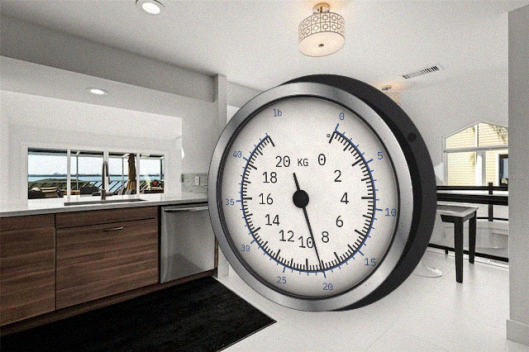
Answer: 9 (kg)
